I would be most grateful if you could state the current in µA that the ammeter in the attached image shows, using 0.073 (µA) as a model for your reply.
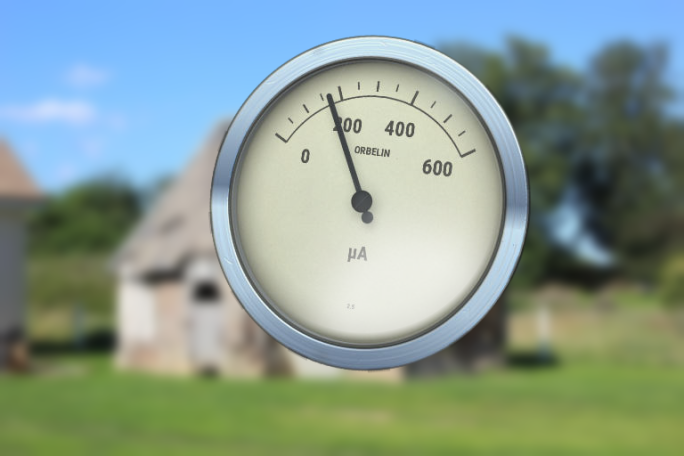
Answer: 175 (µA)
